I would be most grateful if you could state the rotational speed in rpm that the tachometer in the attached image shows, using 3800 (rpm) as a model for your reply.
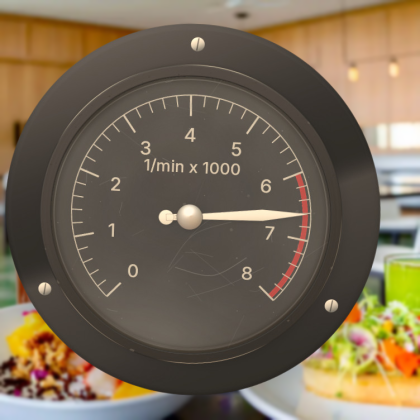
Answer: 6600 (rpm)
